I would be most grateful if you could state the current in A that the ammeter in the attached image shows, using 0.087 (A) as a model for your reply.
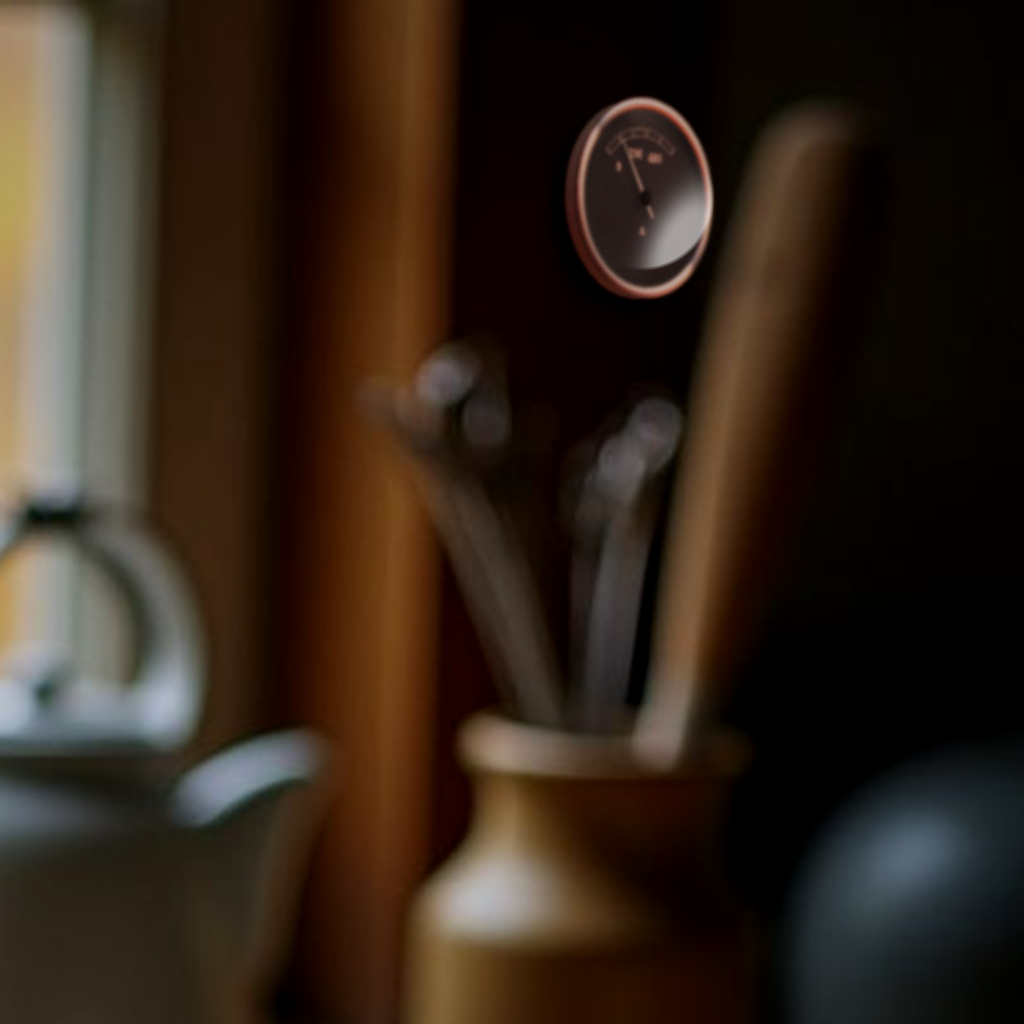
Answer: 100 (A)
